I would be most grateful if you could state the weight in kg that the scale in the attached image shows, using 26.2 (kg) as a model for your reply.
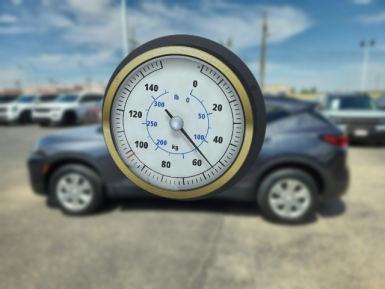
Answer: 54 (kg)
